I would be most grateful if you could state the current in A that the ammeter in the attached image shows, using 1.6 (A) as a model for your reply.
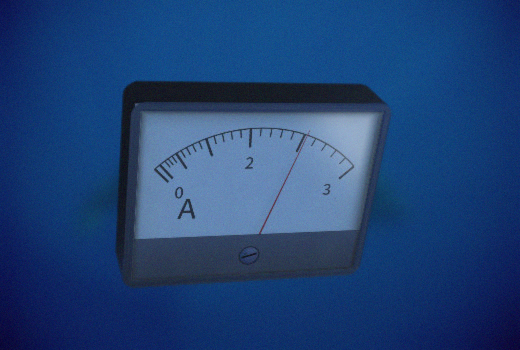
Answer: 2.5 (A)
